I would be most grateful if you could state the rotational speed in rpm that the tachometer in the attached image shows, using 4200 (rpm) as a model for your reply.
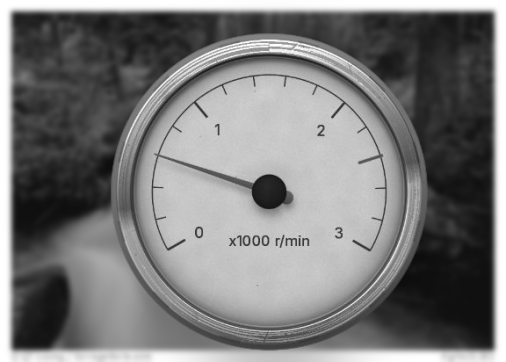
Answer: 600 (rpm)
